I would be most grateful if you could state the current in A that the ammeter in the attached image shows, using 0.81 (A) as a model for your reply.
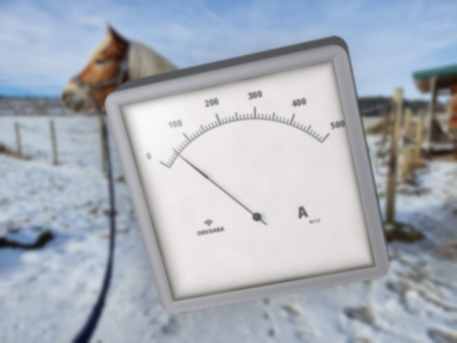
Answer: 50 (A)
